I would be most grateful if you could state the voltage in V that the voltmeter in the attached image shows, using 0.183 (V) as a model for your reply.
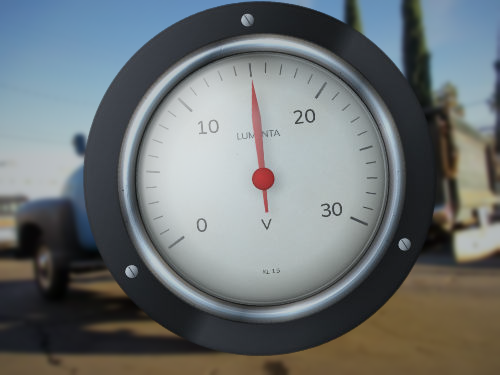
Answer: 15 (V)
